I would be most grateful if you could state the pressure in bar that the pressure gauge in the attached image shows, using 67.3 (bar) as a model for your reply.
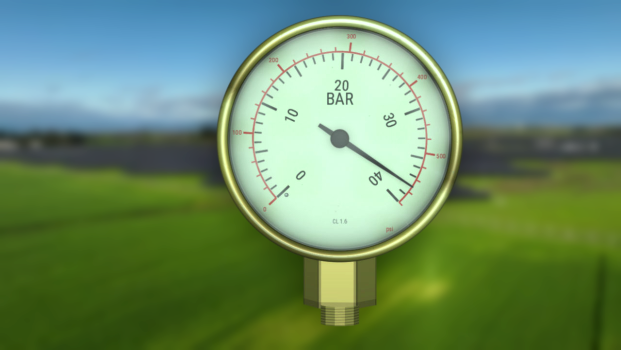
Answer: 38 (bar)
